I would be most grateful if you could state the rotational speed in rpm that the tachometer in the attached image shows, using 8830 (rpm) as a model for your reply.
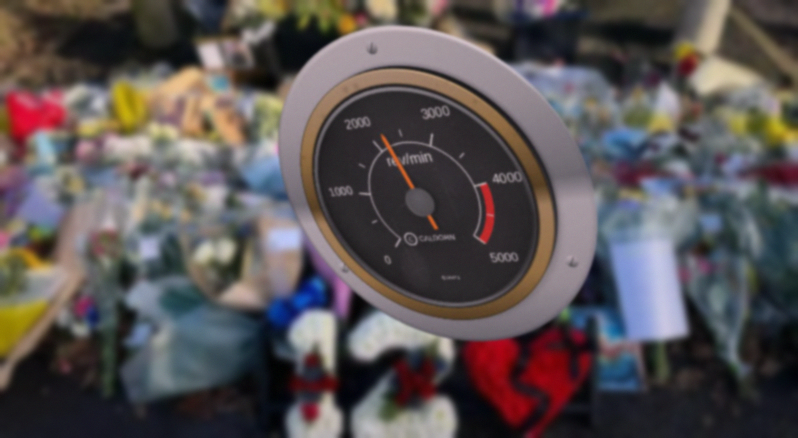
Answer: 2250 (rpm)
